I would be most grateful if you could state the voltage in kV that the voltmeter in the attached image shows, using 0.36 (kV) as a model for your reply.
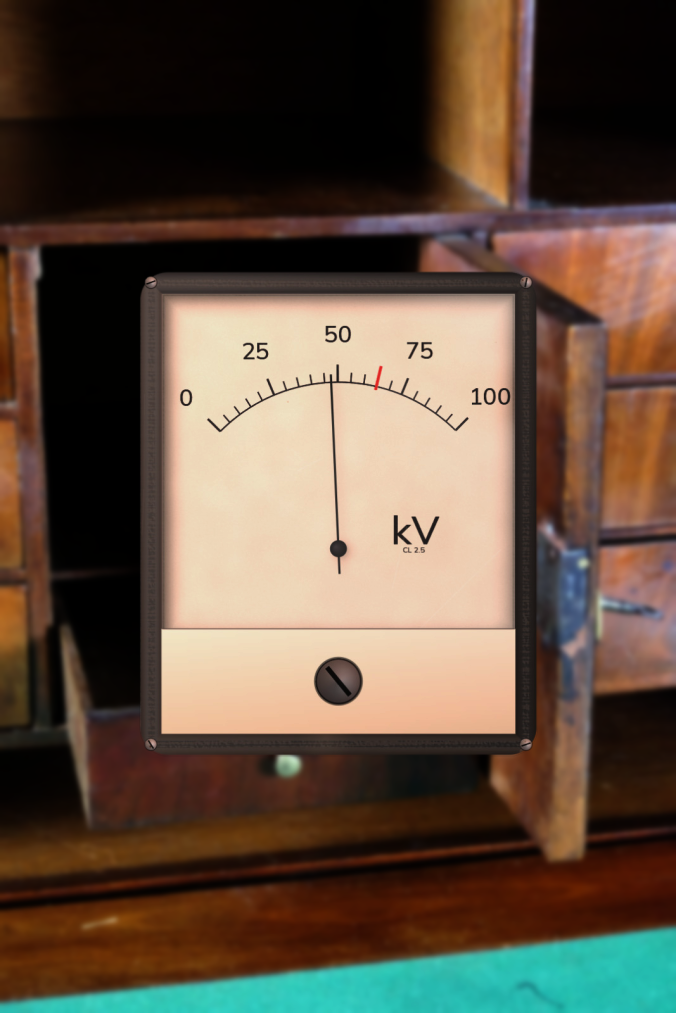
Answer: 47.5 (kV)
